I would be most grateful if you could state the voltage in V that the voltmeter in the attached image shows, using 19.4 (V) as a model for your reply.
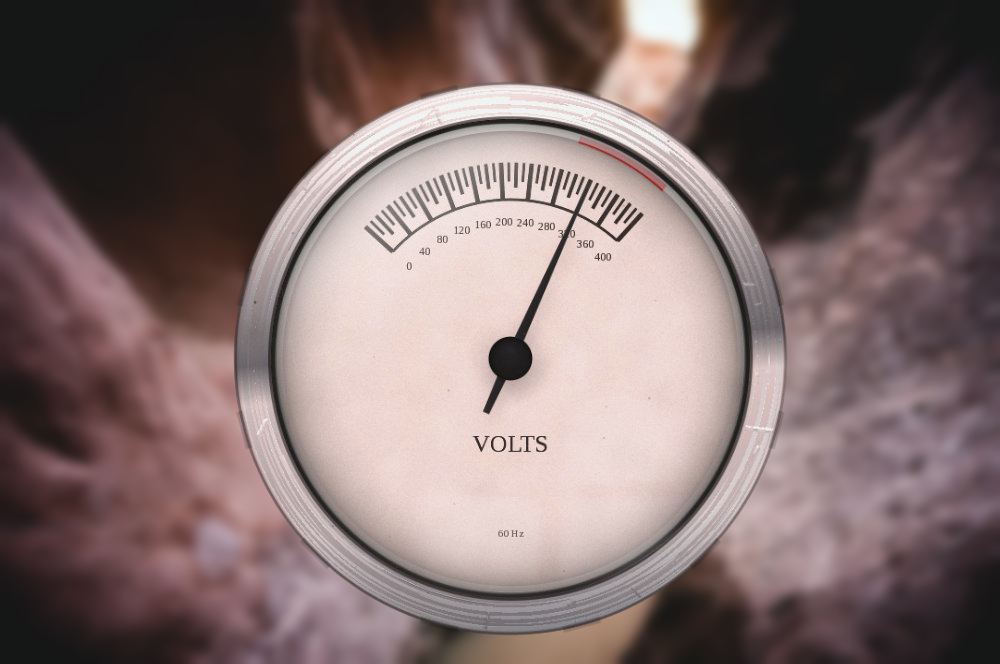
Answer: 320 (V)
